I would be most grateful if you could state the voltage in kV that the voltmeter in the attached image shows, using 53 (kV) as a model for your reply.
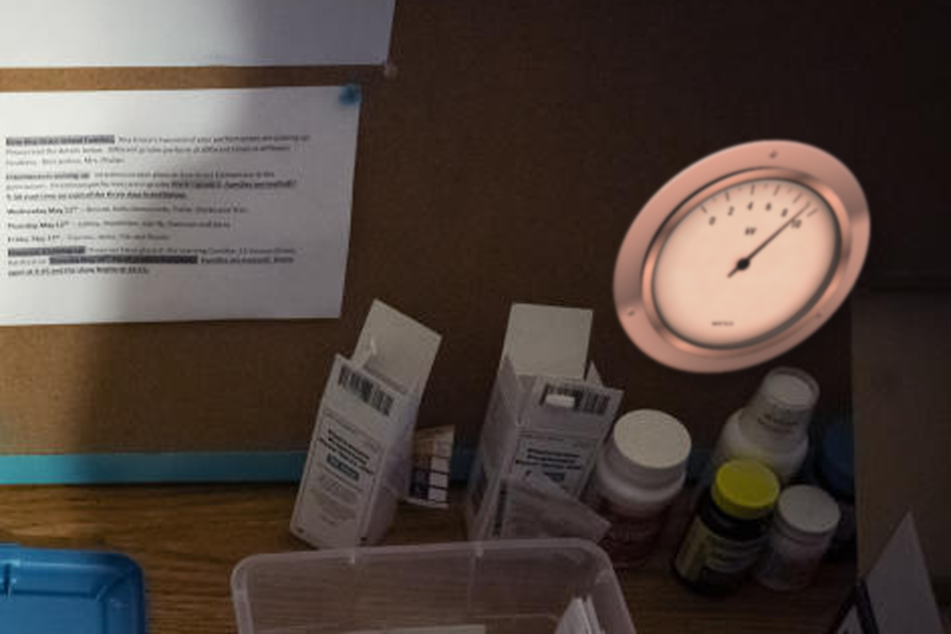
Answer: 9 (kV)
